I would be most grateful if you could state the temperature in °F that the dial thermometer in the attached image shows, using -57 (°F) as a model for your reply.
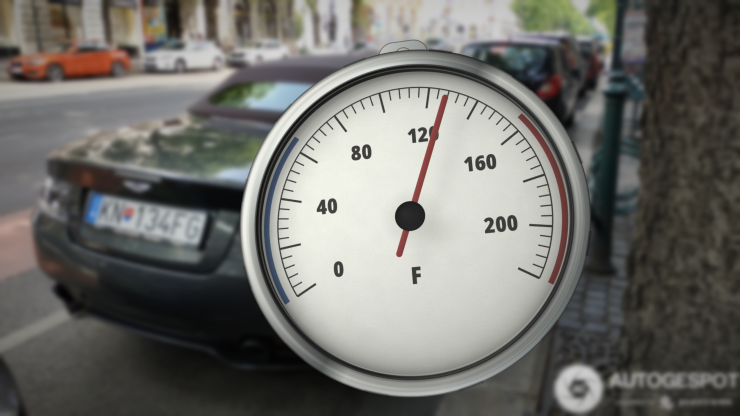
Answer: 128 (°F)
